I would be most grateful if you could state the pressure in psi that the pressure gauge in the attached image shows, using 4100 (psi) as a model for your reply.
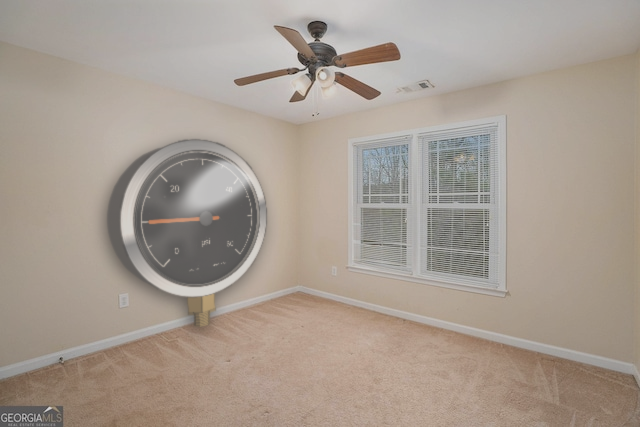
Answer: 10 (psi)
